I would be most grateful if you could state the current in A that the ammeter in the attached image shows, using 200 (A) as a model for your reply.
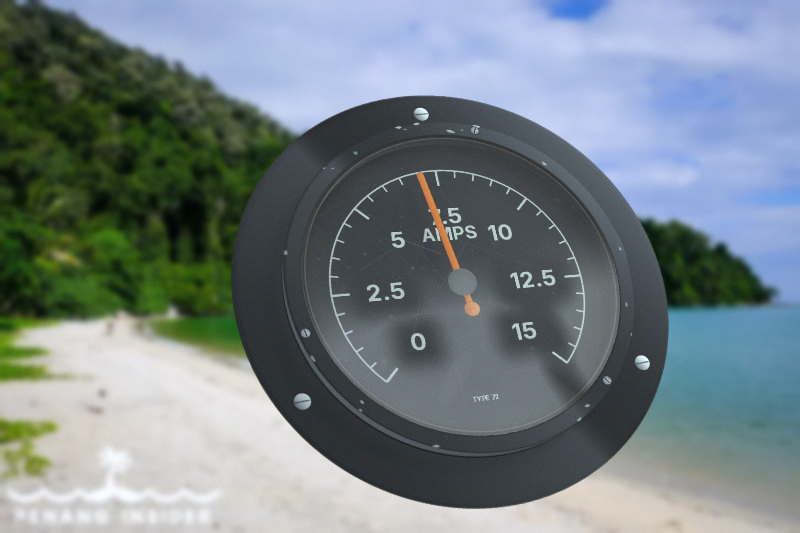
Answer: 7 (A)
